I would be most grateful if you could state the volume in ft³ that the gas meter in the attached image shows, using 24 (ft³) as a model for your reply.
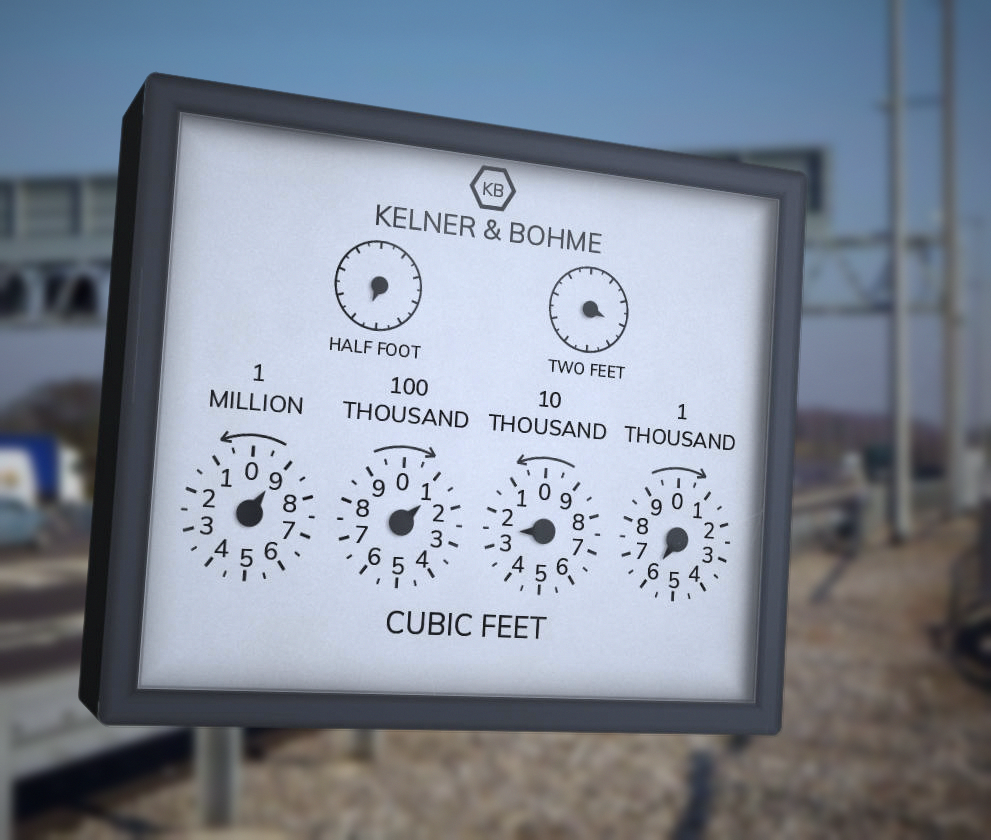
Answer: 912600 (ft³)
